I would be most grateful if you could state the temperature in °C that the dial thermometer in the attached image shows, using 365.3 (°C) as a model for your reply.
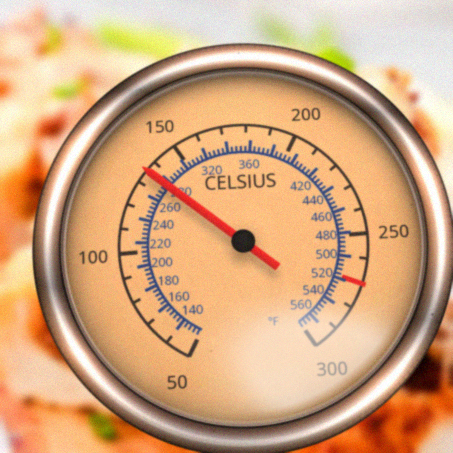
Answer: 135 (°C)
